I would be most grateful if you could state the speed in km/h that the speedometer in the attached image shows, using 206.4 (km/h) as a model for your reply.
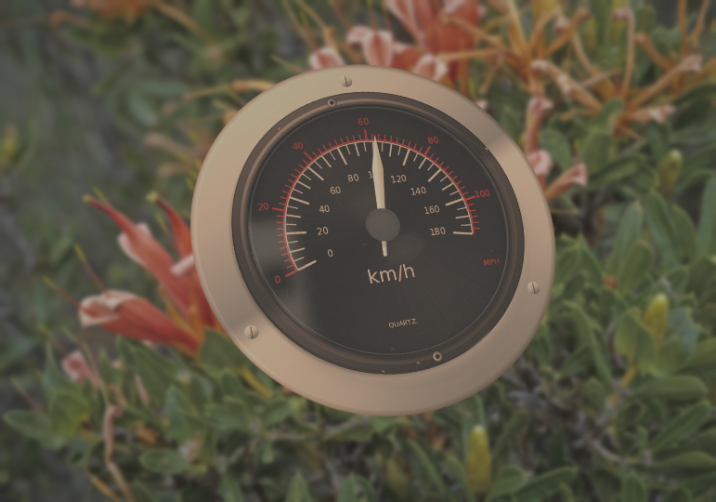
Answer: 100 (km/h)
